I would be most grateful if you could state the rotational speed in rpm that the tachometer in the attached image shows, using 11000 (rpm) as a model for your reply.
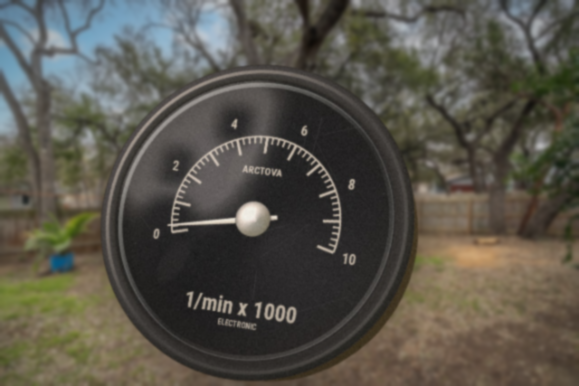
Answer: 200 (rpm)
